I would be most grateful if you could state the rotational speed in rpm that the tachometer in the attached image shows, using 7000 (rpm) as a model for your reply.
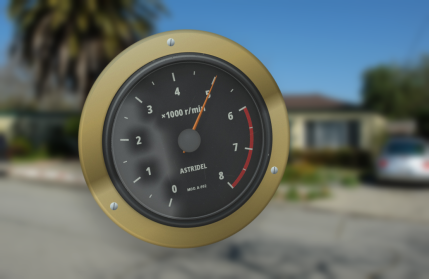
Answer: 5000 (rpm)
